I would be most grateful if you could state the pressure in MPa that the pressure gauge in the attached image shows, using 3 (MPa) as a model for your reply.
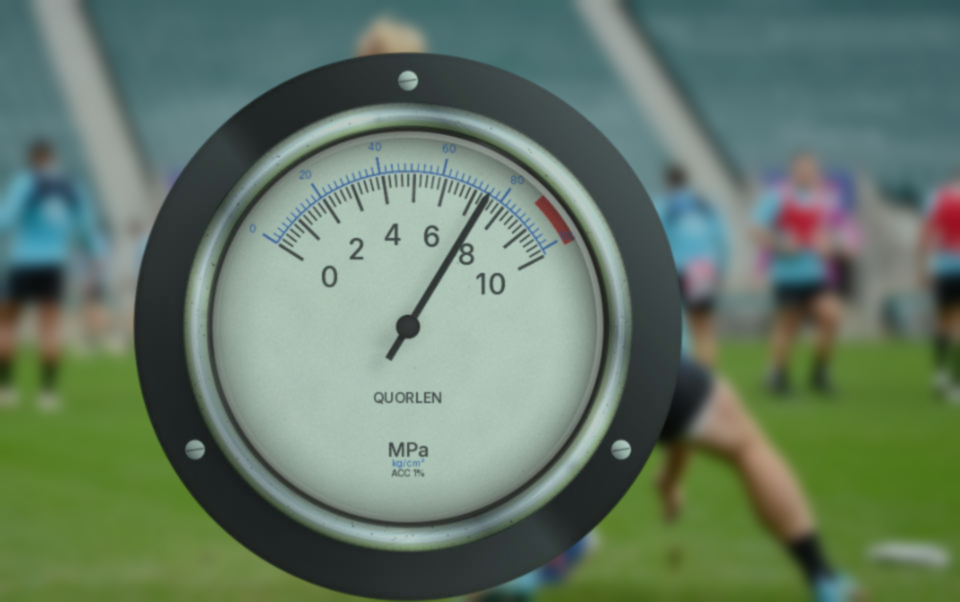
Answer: 7.4 (MPa)
